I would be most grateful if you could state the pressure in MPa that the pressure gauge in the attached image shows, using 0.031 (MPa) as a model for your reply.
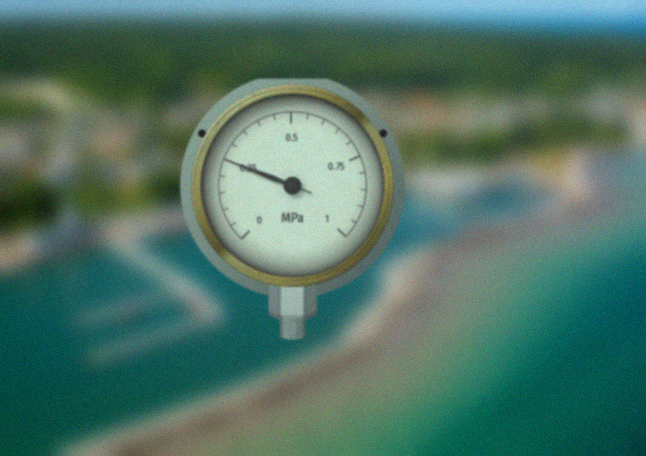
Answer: 0.25 (MPa)
